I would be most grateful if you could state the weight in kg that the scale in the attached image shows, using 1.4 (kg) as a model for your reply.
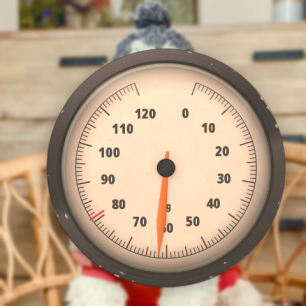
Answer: 62 (kg)
